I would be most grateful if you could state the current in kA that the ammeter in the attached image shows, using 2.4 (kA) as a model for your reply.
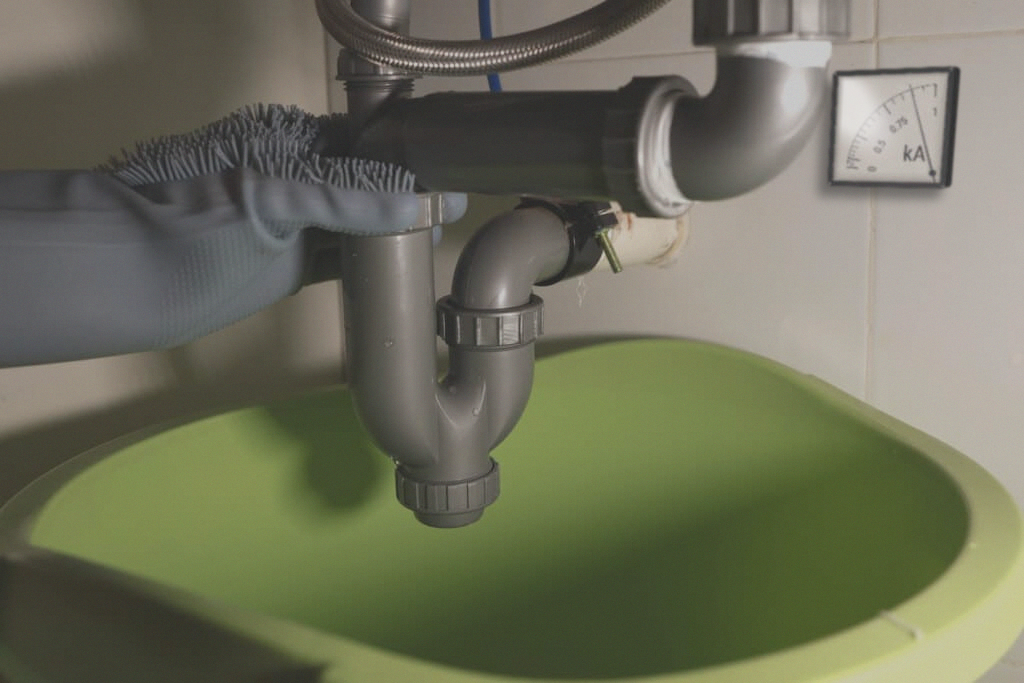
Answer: 0.9 (kA)
